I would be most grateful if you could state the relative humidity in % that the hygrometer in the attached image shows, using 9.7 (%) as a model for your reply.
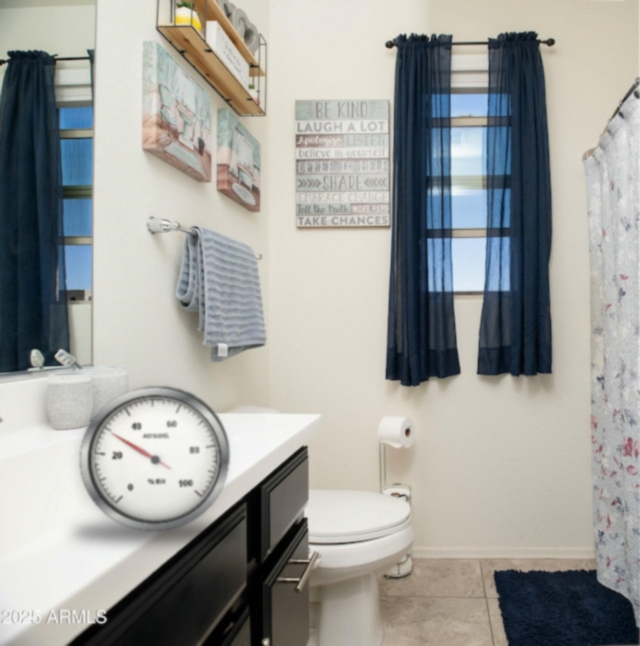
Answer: 30 (%)
